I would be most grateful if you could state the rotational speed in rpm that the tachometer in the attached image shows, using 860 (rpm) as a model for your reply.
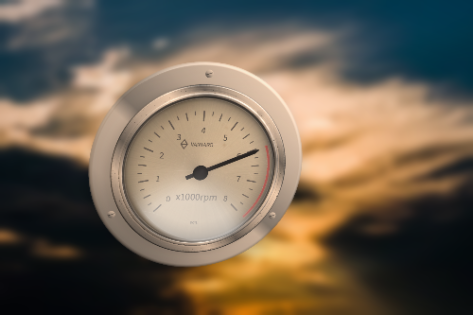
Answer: 6000 (rpm)
